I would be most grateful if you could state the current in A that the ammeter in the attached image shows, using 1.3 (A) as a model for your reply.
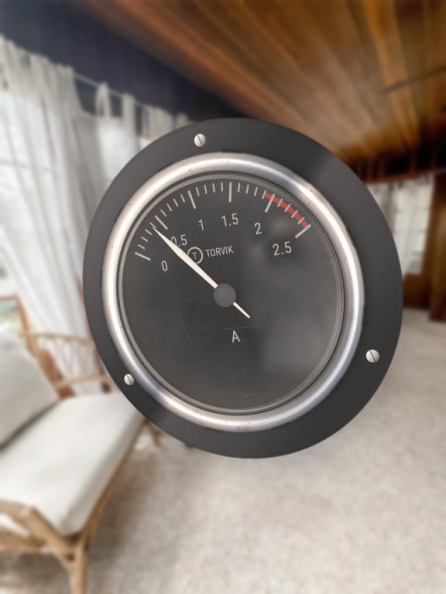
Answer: 0.4 (A)
